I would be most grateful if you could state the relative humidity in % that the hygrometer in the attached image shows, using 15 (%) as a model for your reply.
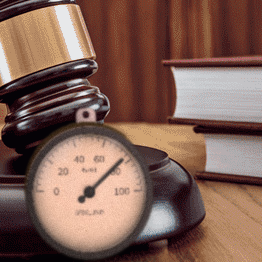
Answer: 76 (%)
